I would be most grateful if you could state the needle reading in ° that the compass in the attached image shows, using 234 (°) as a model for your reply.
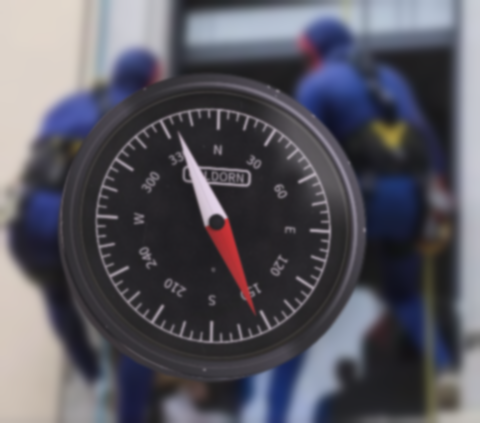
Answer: 155 (°)
